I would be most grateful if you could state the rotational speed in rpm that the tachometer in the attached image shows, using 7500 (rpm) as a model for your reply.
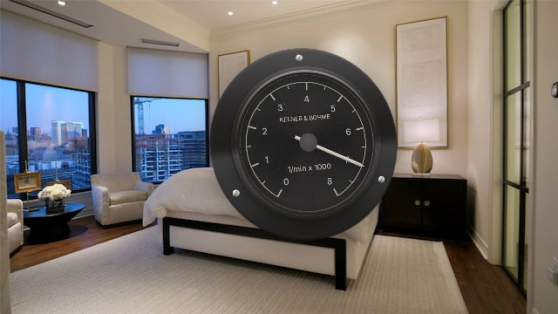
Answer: 7000 (rpm)
